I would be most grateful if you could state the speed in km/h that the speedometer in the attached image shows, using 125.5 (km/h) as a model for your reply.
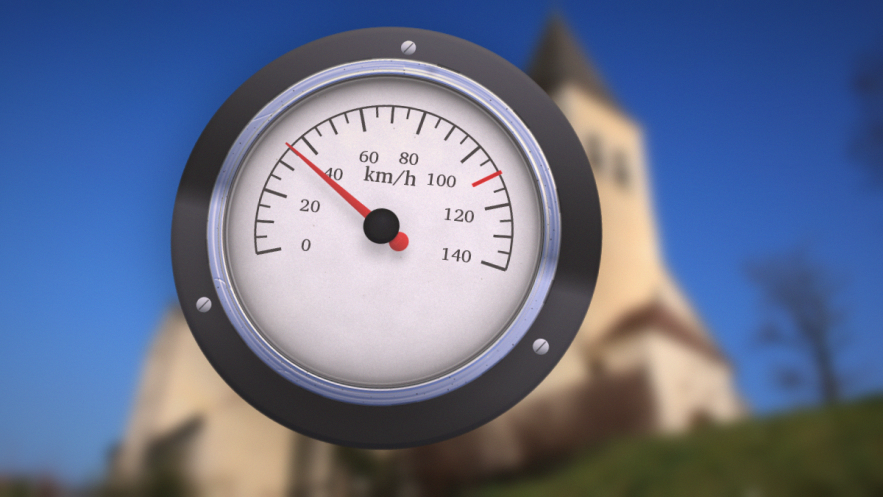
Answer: 35 (km/h)
